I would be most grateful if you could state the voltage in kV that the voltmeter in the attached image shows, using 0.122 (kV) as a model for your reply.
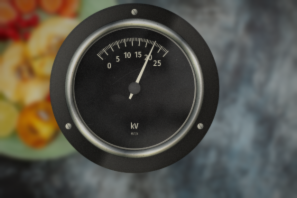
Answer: 20 (kV)
